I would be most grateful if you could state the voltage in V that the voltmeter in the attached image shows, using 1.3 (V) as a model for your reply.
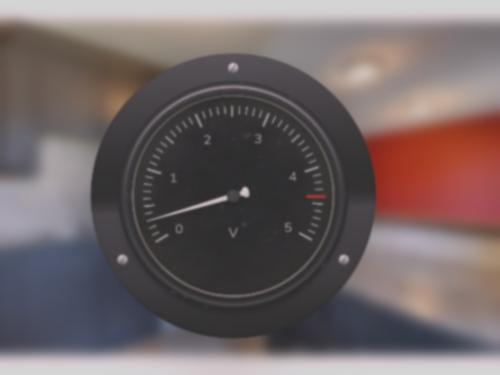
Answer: 0.3 (V)
